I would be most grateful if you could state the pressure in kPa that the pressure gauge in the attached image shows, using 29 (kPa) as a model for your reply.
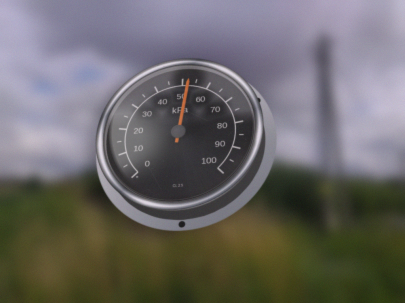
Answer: 52.5 (kPa)
